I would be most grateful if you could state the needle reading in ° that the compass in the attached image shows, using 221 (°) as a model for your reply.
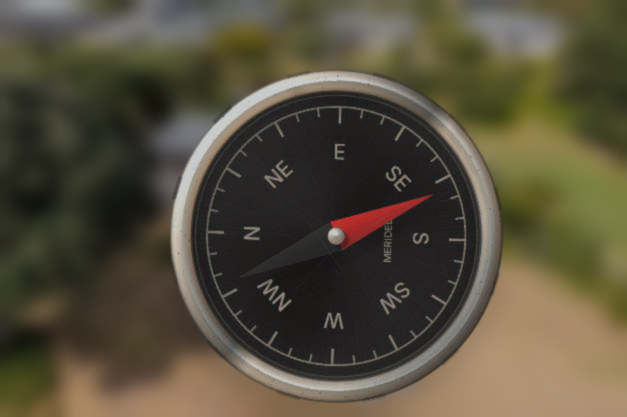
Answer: 155 (°)
